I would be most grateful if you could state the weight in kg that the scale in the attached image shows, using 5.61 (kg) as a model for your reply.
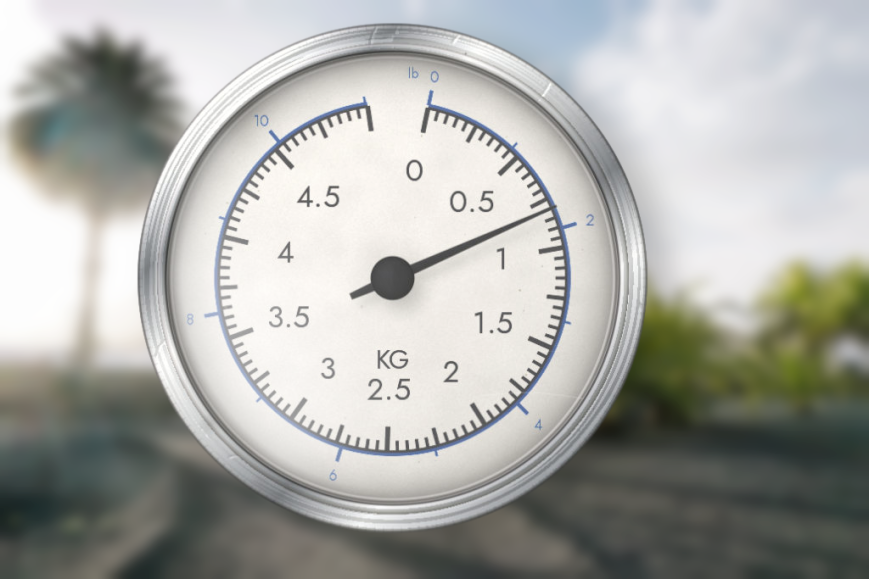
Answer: 0.8 (kg)
